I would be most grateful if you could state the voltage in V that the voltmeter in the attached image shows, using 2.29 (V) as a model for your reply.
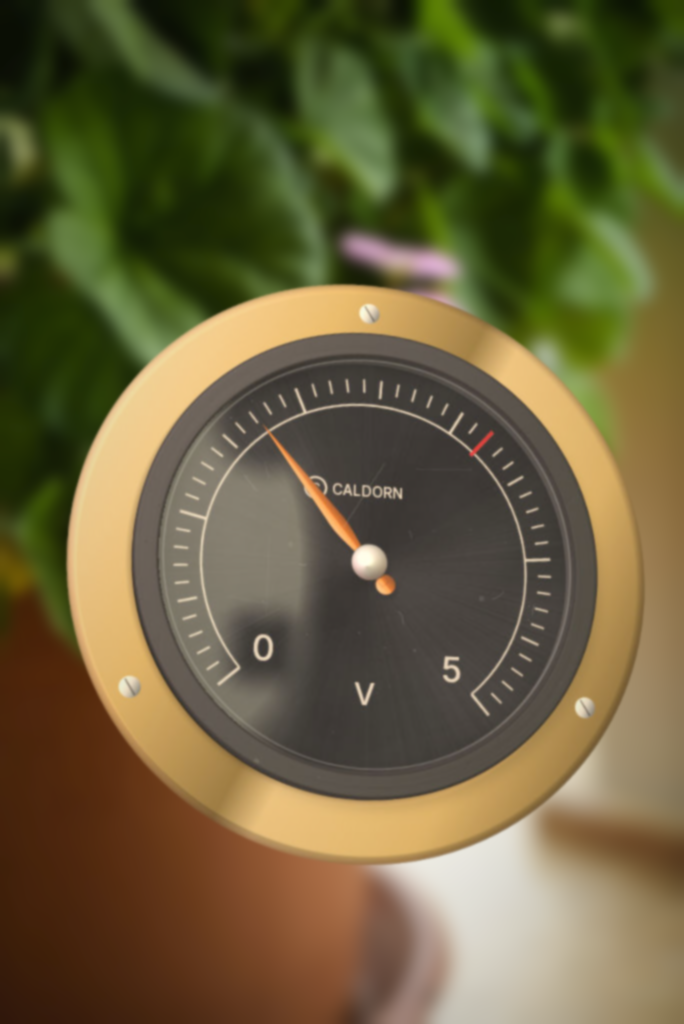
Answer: 1.7 (V)
